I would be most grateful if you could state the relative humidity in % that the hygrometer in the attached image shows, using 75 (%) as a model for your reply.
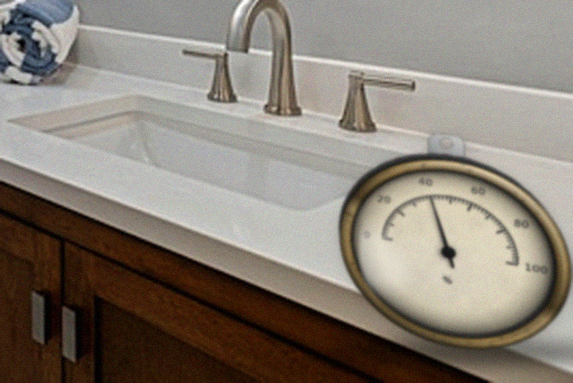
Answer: 40 (%)
